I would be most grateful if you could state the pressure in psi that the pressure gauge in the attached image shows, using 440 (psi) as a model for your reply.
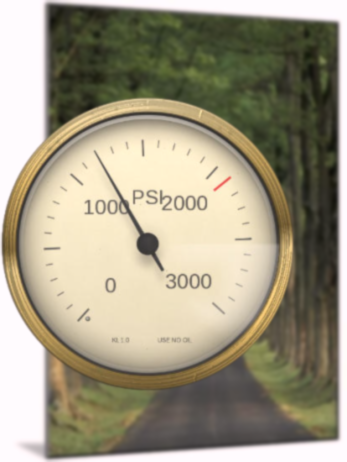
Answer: 1200 (psi)
